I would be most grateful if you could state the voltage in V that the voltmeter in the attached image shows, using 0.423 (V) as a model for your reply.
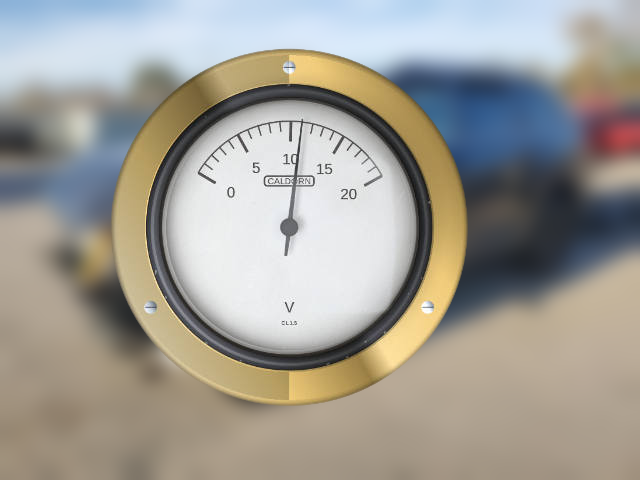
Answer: 11 (V)
